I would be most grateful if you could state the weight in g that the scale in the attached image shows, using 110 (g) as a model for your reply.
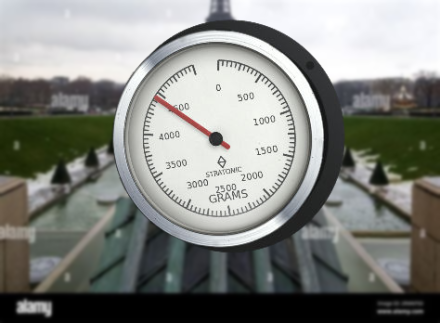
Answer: 4450 (g)
